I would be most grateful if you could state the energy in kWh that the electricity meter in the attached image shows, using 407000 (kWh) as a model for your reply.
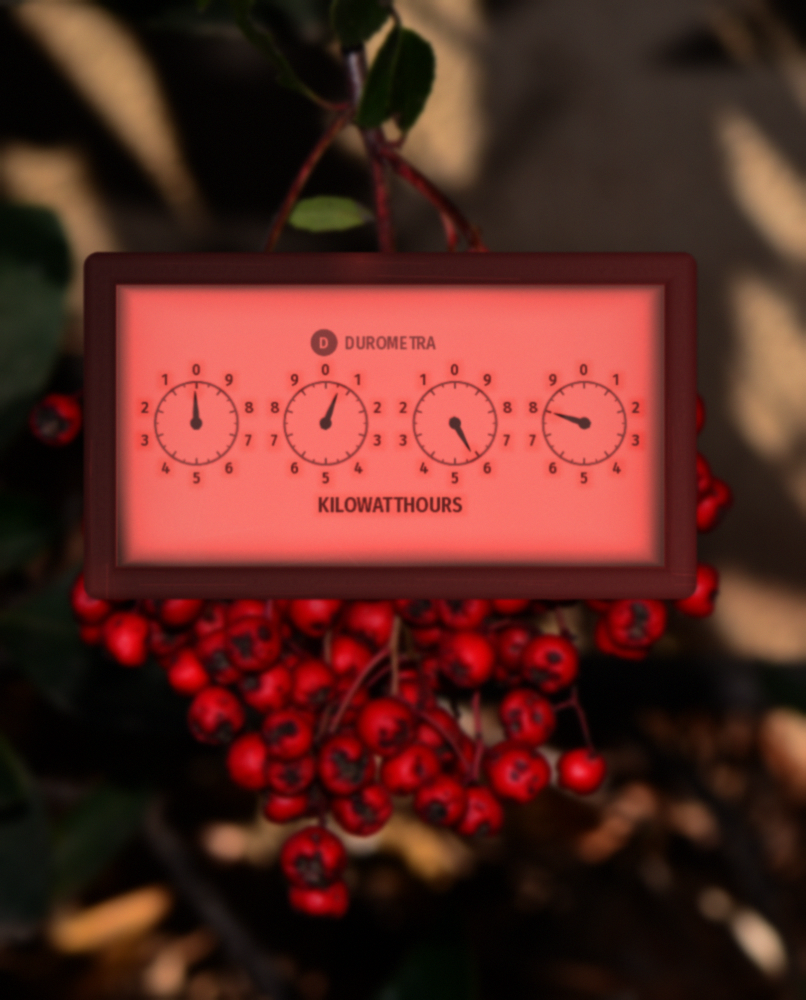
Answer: 58 (kWh)
